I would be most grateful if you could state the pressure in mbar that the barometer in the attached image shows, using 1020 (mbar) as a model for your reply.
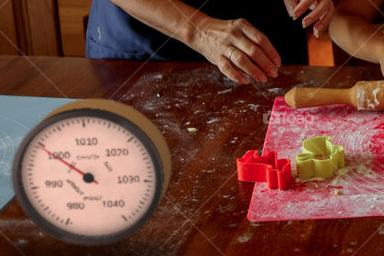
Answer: 1000 (mbar)
